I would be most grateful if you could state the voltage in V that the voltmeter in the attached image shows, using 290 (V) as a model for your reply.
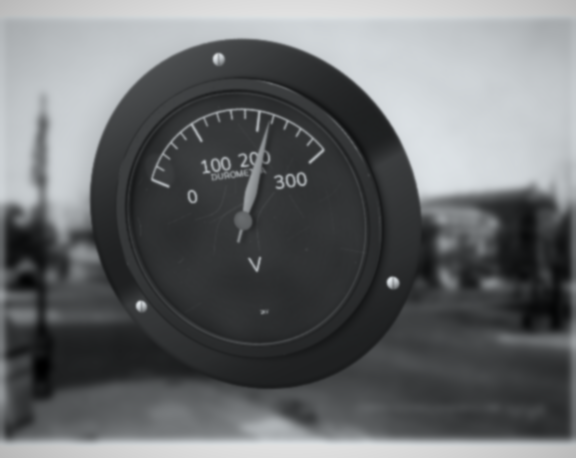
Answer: 220 (V)
